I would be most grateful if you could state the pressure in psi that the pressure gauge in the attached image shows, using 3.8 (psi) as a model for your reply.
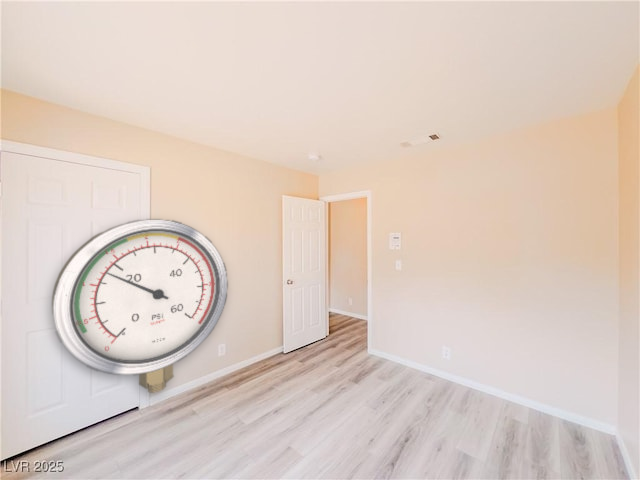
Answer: 17.5 (psi)
